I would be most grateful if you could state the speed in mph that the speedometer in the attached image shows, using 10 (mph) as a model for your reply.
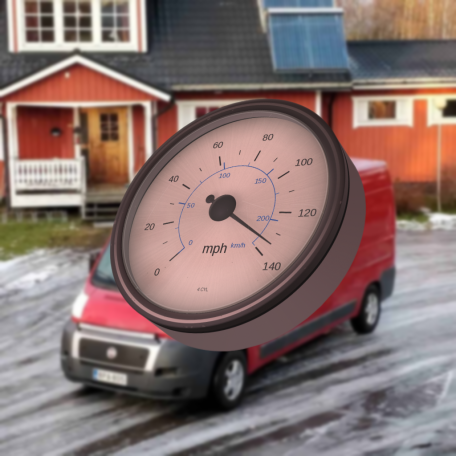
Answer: 135 (mph)
